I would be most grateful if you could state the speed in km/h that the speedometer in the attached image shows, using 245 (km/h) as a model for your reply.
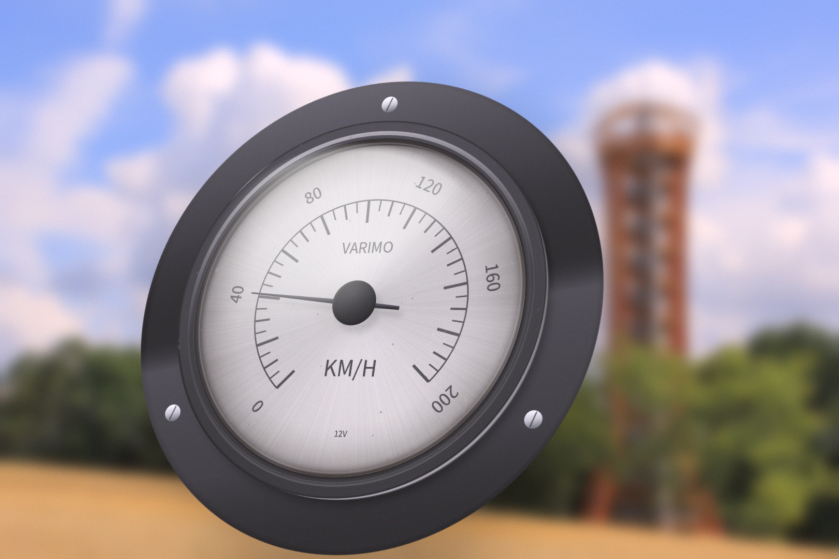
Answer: 40 (km/h)
